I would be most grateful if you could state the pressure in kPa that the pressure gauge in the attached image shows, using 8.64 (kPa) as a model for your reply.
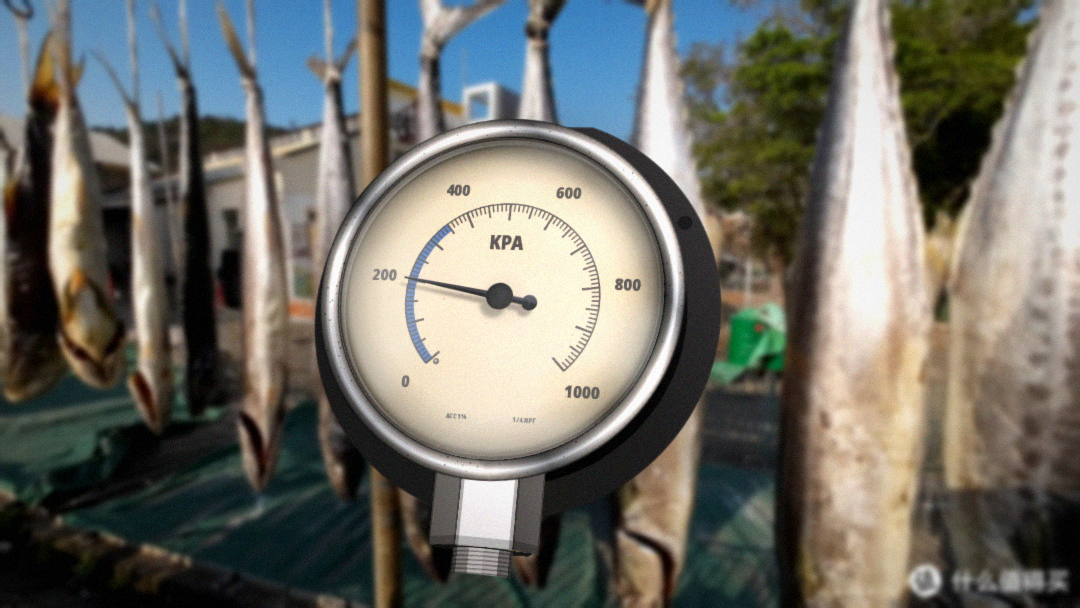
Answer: 200 (kPa)
